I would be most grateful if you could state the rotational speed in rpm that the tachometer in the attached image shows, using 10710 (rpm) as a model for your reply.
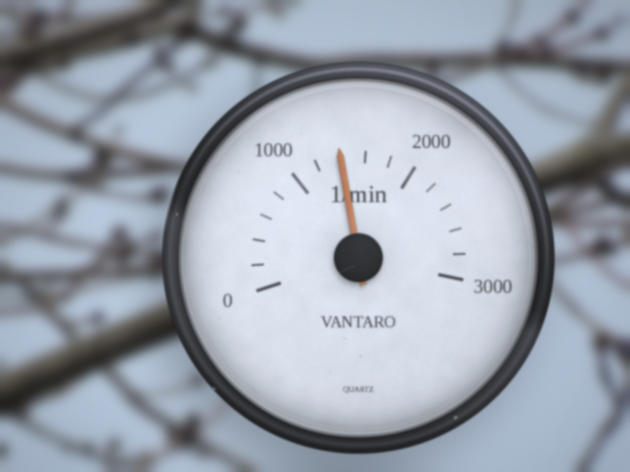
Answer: 1400 (rpm)
